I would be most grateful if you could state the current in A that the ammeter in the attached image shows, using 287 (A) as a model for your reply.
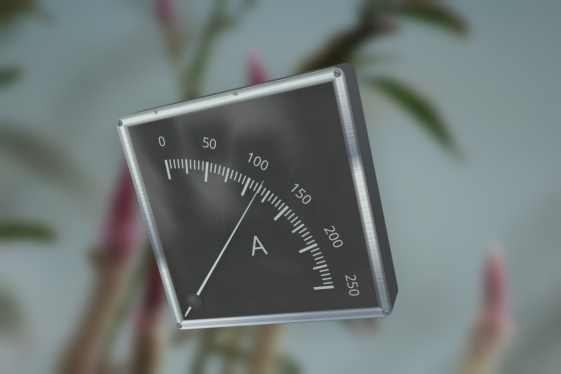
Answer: 115 (A)
